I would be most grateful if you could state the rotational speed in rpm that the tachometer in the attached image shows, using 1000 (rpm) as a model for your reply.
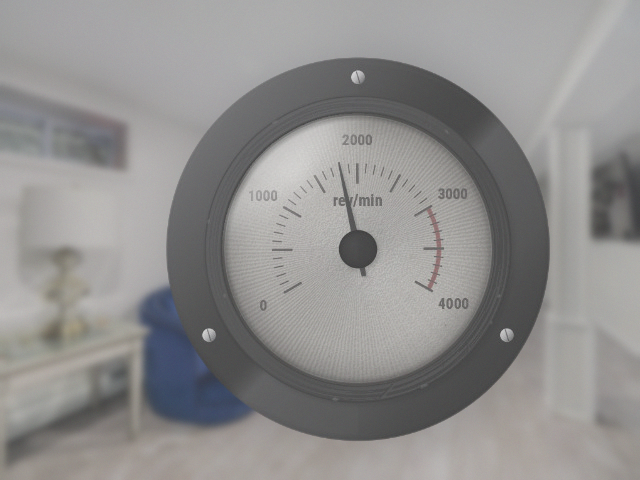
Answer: 1800 (rpm)
